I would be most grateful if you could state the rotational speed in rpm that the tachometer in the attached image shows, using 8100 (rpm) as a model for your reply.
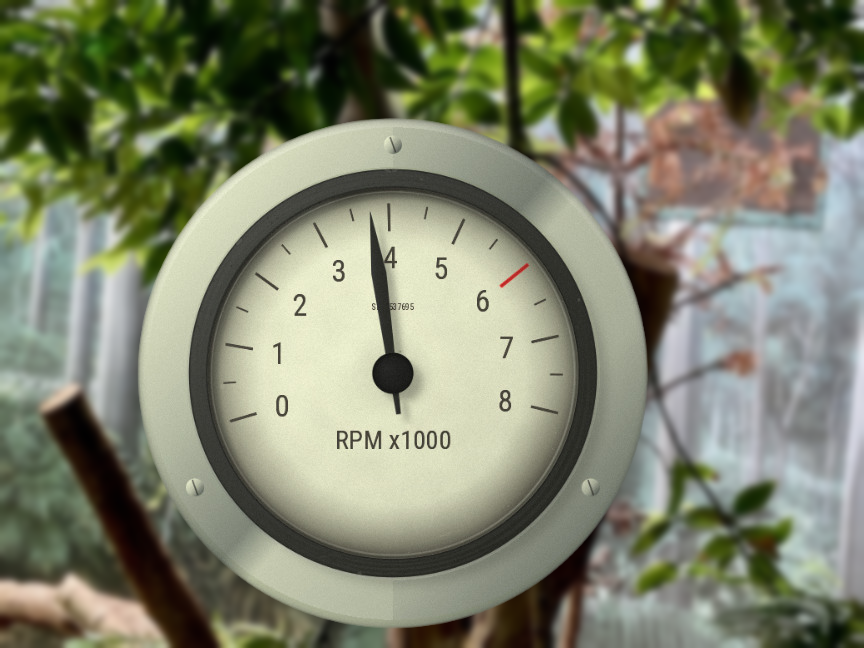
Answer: 3750 (rpm)
